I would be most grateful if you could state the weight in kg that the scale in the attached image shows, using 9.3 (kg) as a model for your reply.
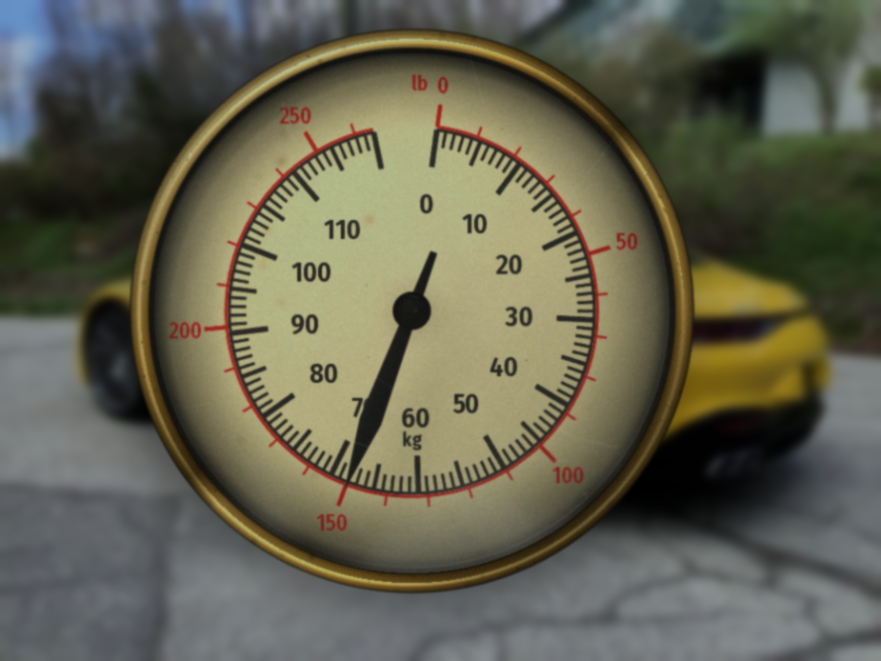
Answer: 68 (kg)
